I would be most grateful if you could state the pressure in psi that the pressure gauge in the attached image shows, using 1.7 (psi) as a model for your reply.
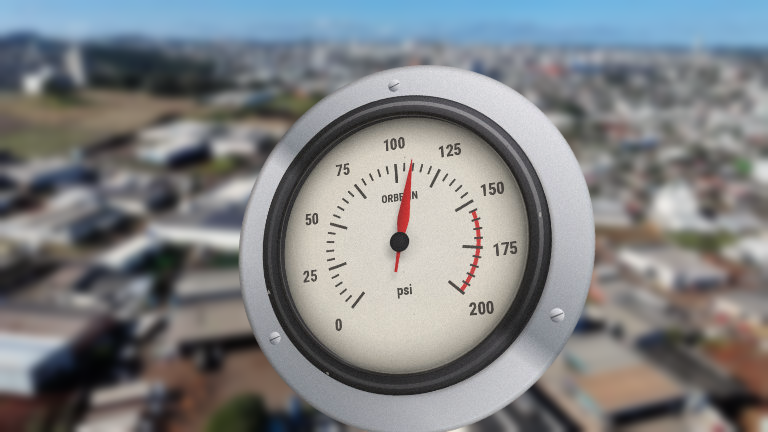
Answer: 110 (psi)
